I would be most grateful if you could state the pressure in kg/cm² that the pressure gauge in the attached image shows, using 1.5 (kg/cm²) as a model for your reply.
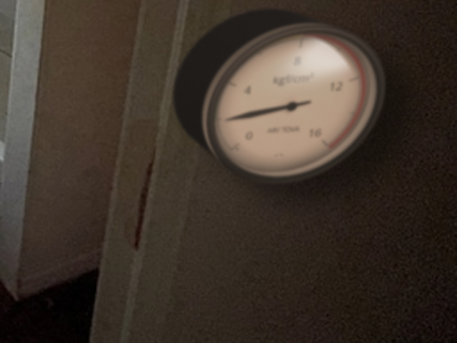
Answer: 2 (kg/cm²)
